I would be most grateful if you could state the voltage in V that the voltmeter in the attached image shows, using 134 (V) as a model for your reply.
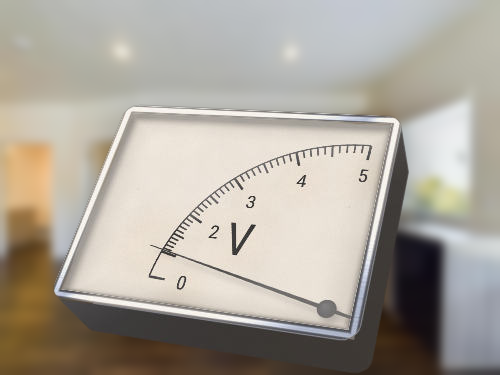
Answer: 1 (V)
